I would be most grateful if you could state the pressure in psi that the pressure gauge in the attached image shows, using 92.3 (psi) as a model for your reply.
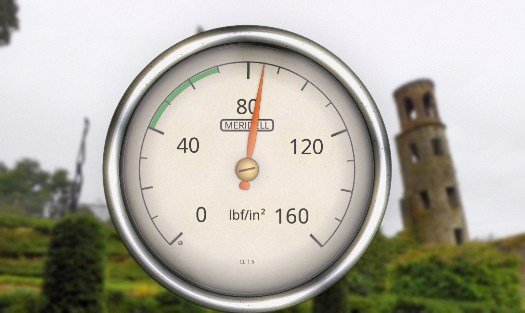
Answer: 85 (psi)
